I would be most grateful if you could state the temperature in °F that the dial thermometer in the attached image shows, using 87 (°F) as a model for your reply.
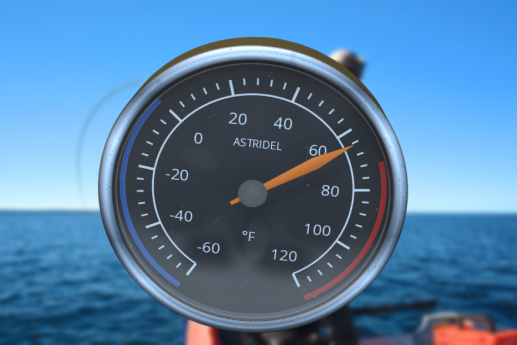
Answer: 64 (°F)
